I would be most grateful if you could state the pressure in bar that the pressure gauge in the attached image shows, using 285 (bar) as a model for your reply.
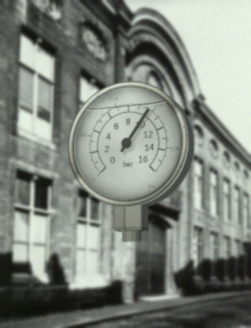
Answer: 10 (bar)
